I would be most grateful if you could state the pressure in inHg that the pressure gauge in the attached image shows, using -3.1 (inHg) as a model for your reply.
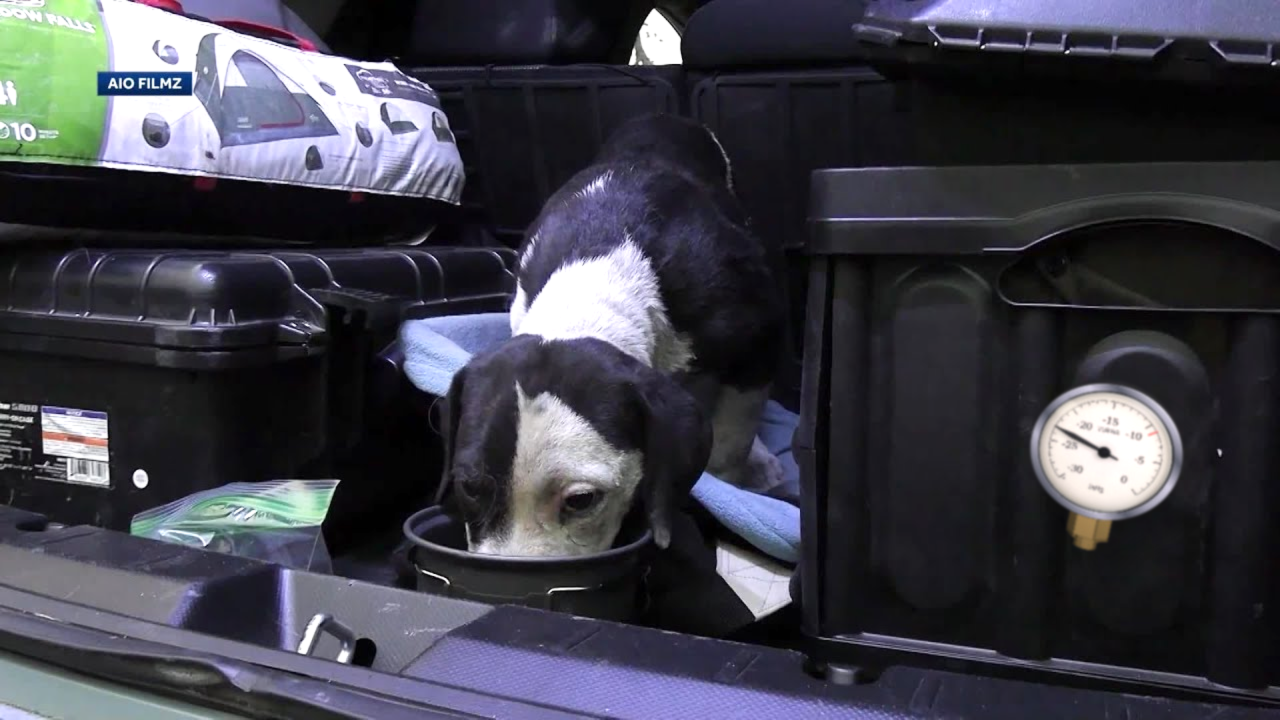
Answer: -23 (inHg)
